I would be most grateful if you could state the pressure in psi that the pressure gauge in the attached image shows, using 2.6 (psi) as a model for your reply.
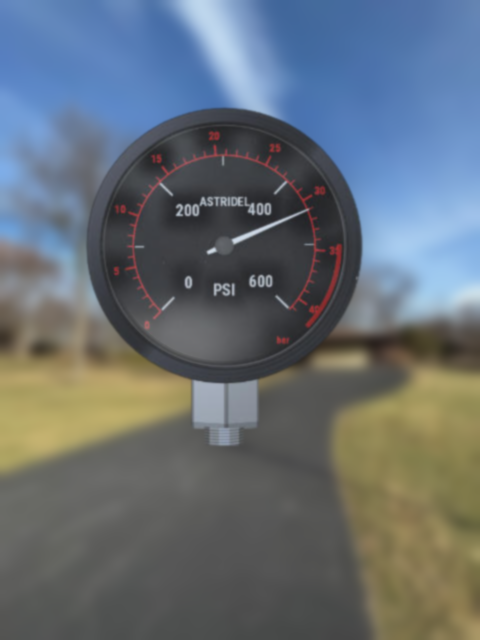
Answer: 450 (psi)
